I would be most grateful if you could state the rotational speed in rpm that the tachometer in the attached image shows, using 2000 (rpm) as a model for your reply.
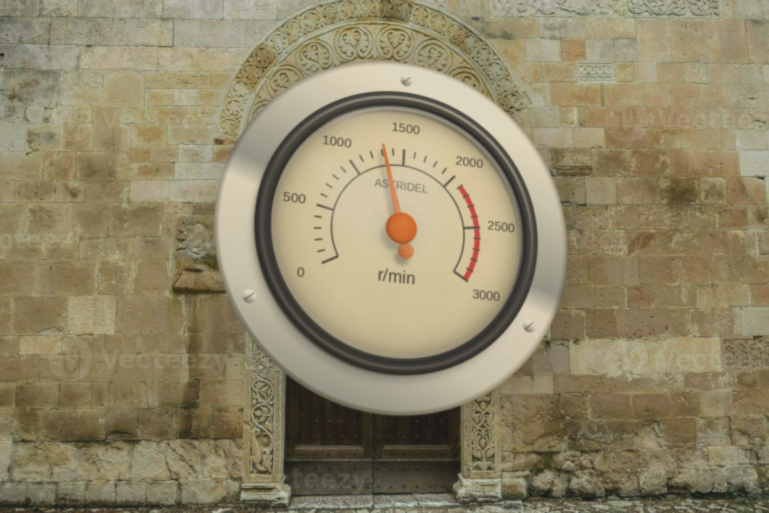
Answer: 1300 (rpm)
